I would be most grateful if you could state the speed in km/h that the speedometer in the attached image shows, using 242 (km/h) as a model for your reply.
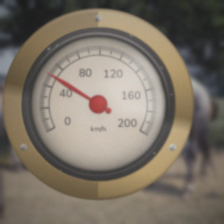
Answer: 50 (km/h)
